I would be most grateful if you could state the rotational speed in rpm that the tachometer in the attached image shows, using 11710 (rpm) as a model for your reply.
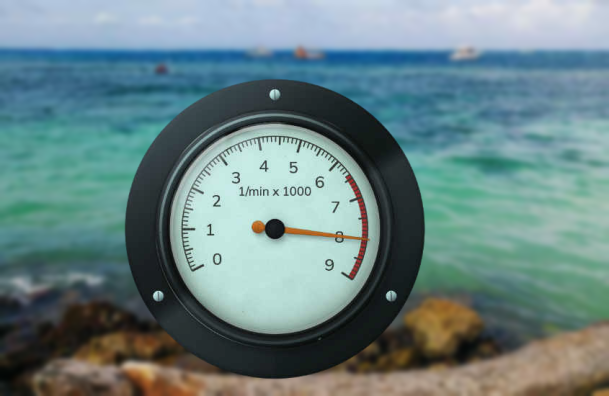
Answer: 8000 (rpm)
